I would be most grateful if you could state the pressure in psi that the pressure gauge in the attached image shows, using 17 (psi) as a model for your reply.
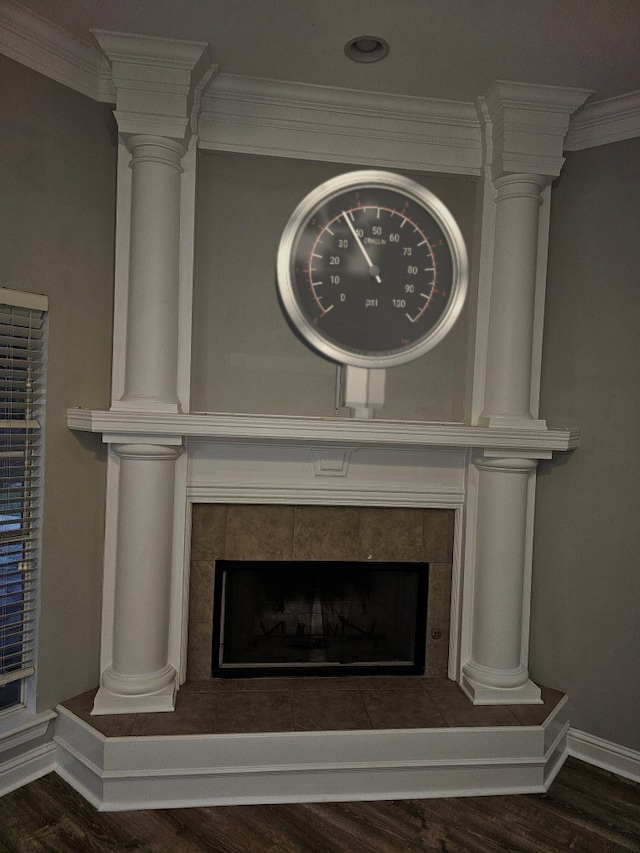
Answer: 37.5 (psi)
